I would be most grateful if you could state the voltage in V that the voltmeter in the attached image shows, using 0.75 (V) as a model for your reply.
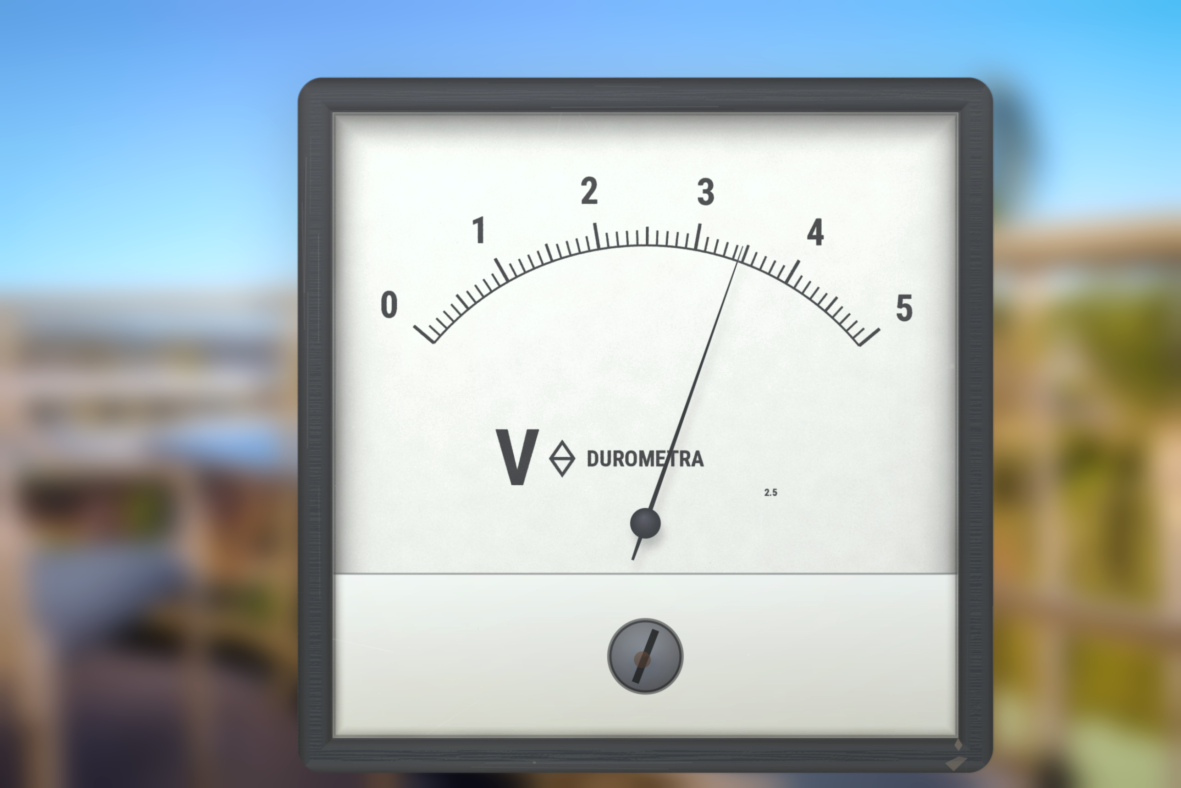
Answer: 3.45 (V)
